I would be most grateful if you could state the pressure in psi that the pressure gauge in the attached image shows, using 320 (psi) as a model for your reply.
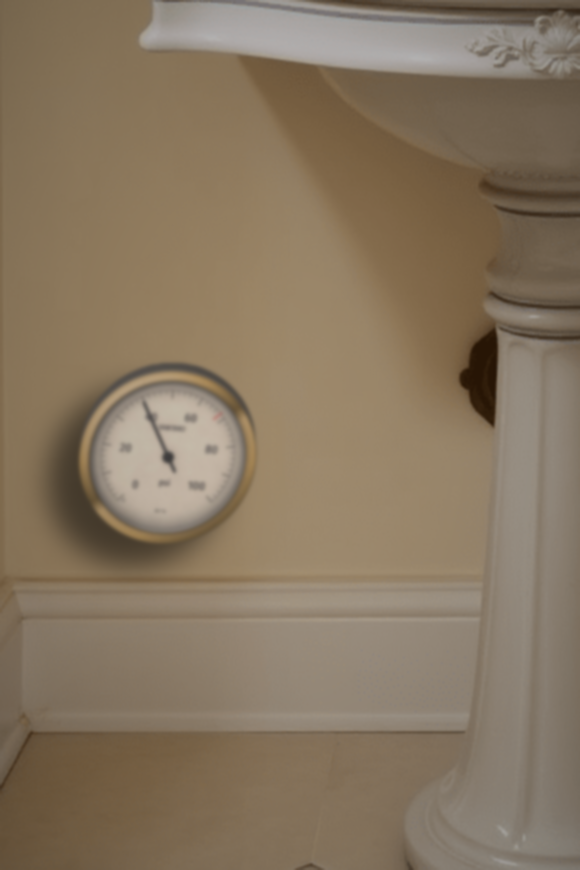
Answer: 40 (psi)
